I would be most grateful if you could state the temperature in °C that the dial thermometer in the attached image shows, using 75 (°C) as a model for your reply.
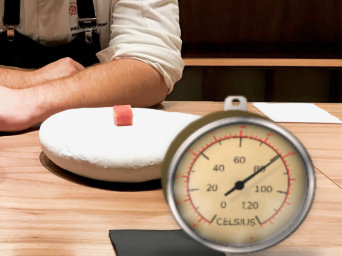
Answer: 80 (°C)
